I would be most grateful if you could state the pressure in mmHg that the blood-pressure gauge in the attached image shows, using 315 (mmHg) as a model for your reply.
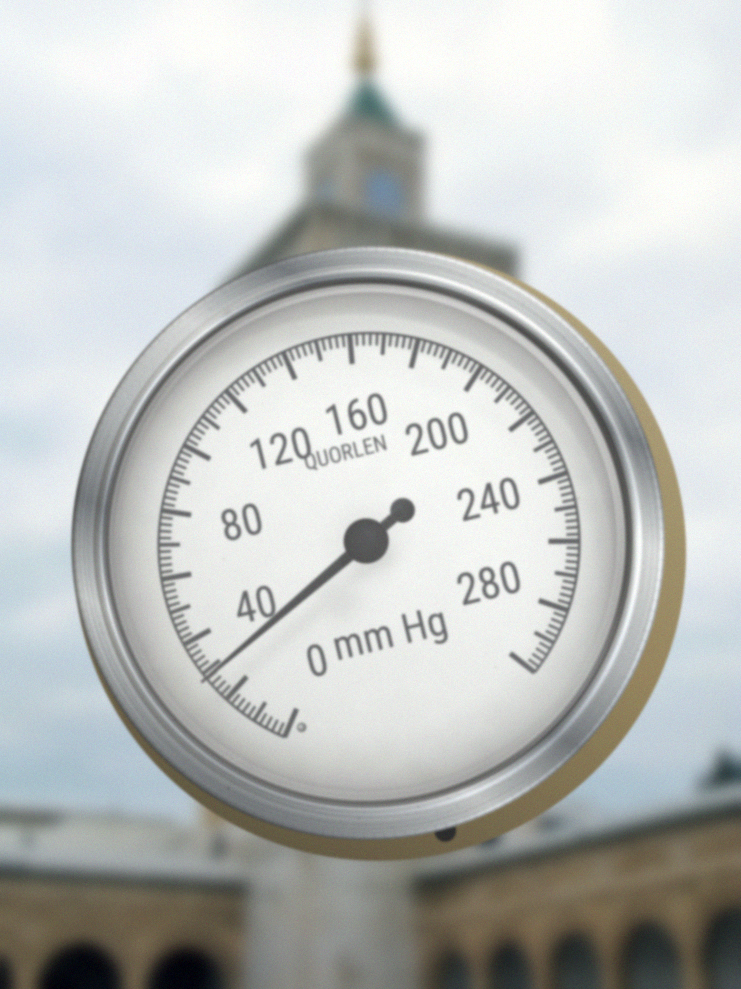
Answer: 28 (mmHg)
